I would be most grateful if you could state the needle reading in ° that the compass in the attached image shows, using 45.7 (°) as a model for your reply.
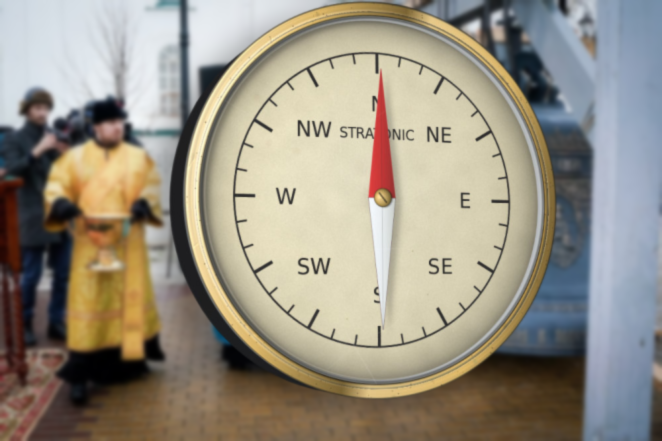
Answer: 0 (°)
